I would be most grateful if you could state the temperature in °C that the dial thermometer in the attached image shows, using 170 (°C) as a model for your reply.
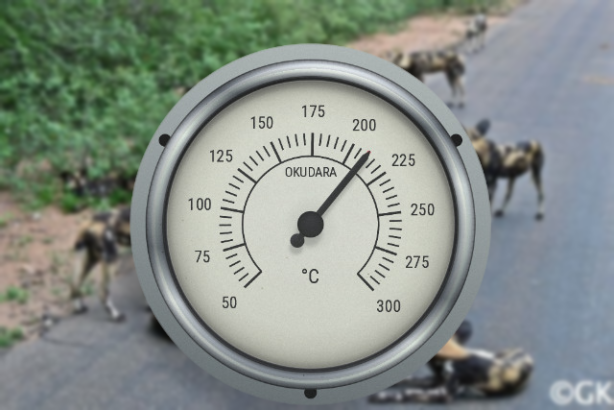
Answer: 210 (°C)
